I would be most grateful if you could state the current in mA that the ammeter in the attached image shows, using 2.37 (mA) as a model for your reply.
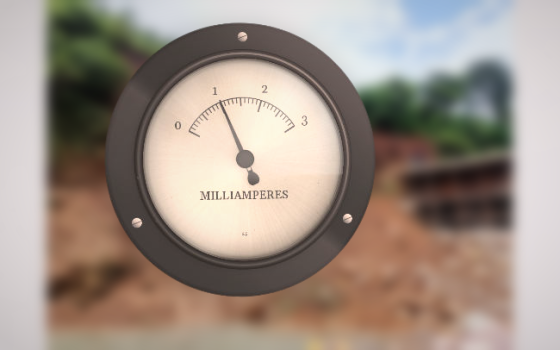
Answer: 1 (mA)
